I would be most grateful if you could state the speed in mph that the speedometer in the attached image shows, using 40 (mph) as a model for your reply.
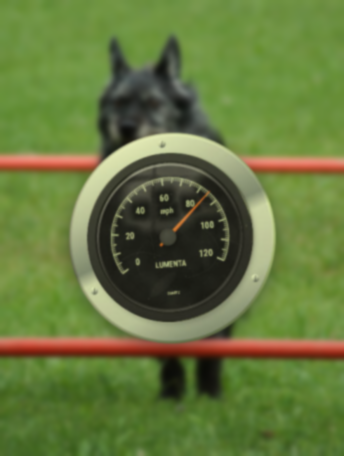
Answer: 85 (mph)
